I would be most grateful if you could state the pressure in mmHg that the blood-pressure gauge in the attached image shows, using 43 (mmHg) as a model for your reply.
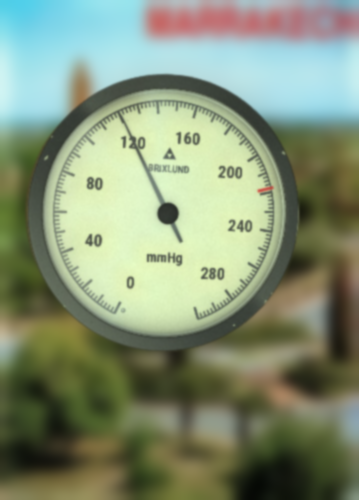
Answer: 120 (mmHg)
